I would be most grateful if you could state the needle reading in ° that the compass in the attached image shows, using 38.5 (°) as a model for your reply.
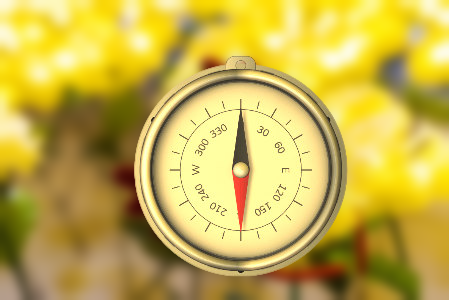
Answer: 180 (°)
